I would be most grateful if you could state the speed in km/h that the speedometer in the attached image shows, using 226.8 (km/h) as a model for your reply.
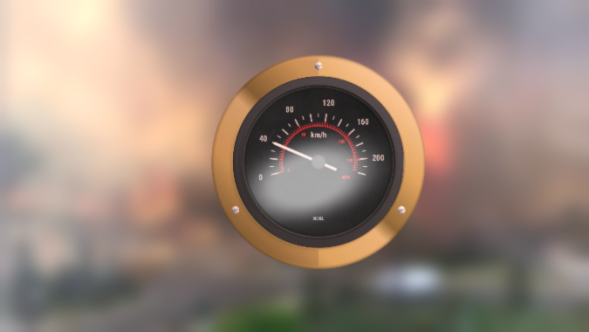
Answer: 40 (km/h)
